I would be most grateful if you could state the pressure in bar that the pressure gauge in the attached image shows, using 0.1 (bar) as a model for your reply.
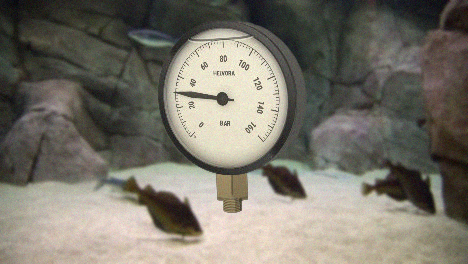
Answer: 30 (bar)
